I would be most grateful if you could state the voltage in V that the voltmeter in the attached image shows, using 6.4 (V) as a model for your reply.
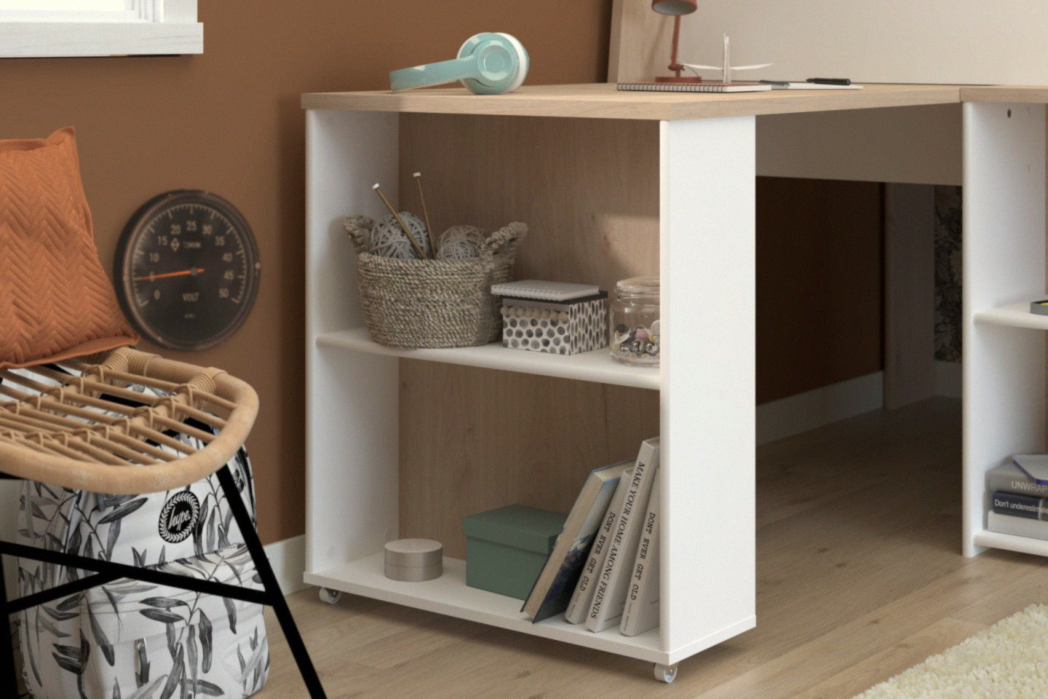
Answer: 5 (V)
